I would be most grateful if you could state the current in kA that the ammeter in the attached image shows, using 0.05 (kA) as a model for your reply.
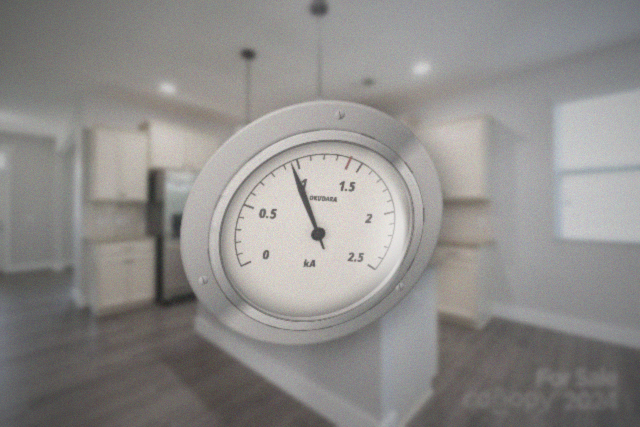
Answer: 0.95 (kA)
